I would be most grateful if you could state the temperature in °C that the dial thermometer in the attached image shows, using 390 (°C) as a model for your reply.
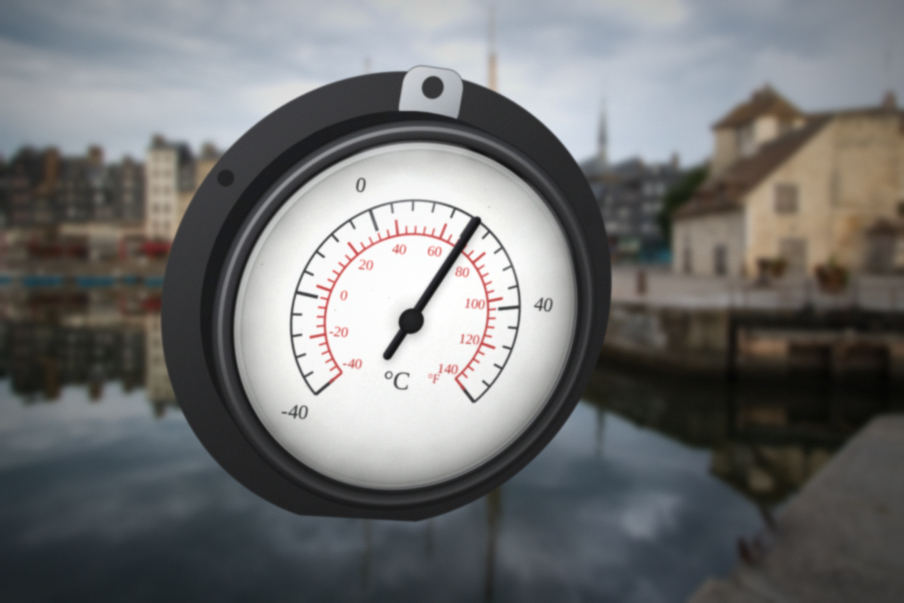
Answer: 20 (°C)
